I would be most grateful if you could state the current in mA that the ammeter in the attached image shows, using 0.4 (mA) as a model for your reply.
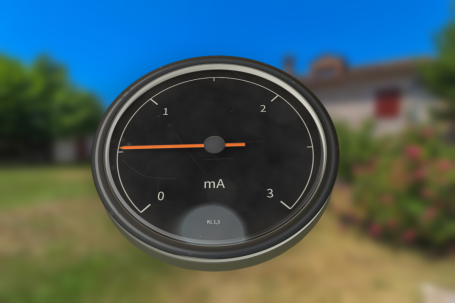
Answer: 0.5 (mA)
